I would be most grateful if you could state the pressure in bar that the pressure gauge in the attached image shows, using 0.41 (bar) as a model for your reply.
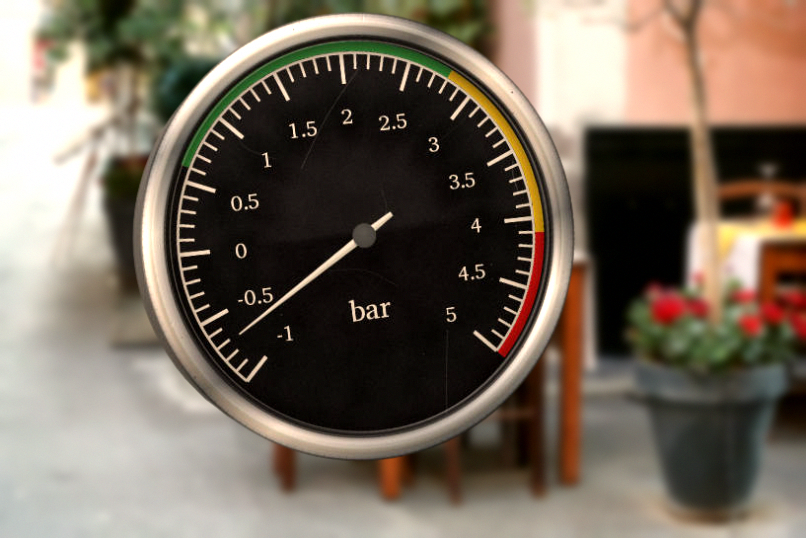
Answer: -0.7 (bar)
